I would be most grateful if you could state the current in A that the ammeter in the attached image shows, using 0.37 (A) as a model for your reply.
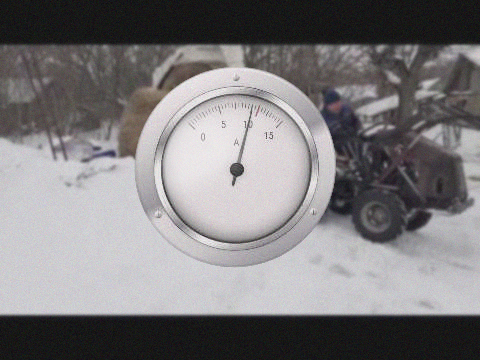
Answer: 10 (A)
